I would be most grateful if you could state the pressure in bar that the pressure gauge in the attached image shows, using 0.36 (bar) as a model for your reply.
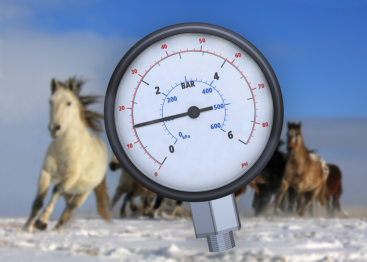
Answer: 1 (bar)
